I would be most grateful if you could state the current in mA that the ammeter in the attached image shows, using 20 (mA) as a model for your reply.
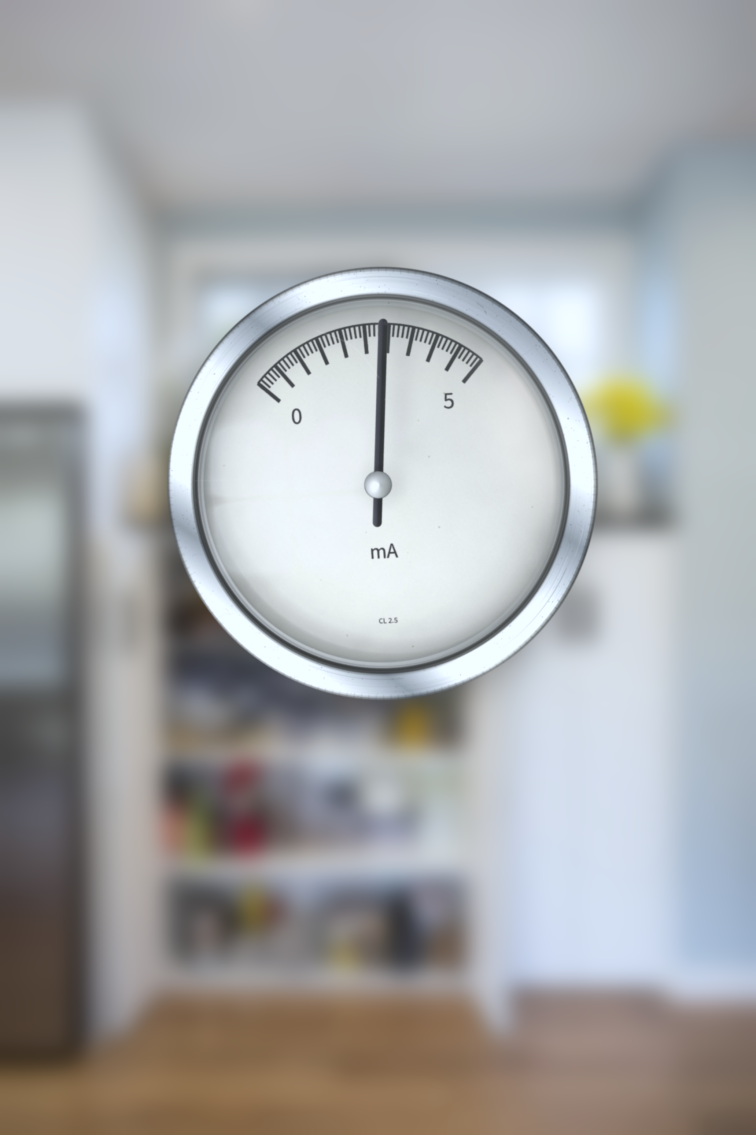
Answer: 2.9 (mA)
